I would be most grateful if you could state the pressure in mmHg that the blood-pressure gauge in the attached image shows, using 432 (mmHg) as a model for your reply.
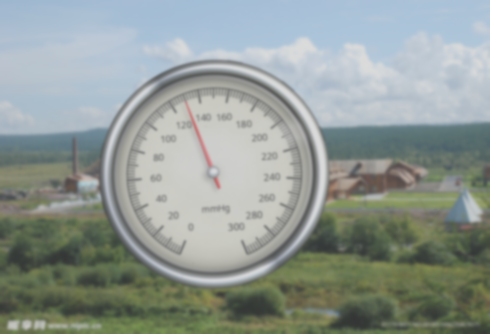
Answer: 130 (mmHg)
